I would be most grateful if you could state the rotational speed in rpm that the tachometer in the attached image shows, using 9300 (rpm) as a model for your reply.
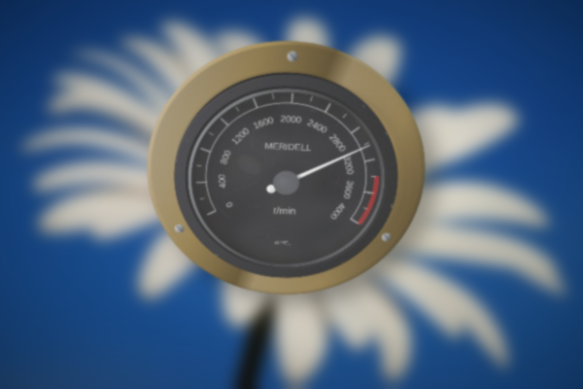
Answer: 3000 (rpm)
